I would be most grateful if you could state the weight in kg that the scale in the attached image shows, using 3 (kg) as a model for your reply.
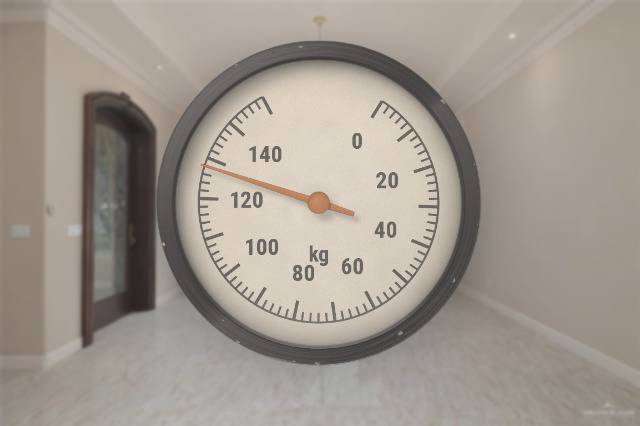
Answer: 128 (kg)
